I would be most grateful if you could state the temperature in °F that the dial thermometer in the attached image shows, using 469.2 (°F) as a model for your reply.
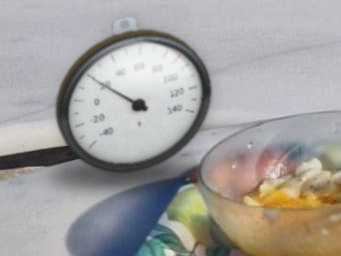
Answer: 20 (°F)
